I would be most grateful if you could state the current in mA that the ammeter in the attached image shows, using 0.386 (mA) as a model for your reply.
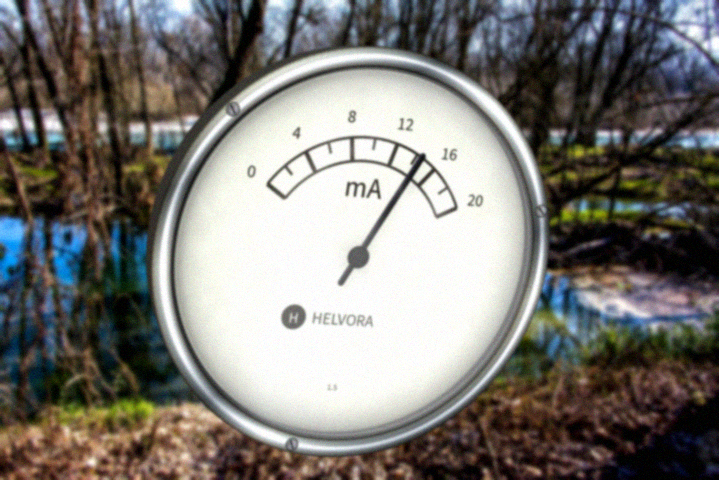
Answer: 14 (mA)
